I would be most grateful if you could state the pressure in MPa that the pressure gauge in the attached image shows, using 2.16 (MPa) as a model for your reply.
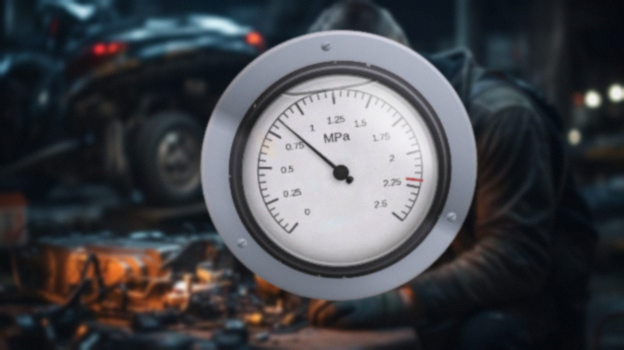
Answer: 0.85 (MPa)
